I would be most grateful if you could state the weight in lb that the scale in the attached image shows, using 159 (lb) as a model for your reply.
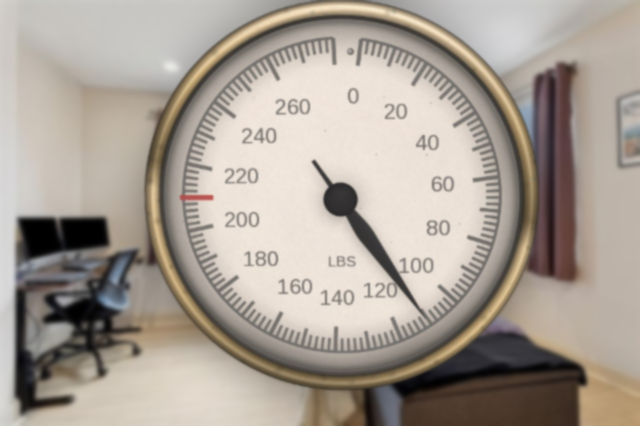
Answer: 110 (lb)
